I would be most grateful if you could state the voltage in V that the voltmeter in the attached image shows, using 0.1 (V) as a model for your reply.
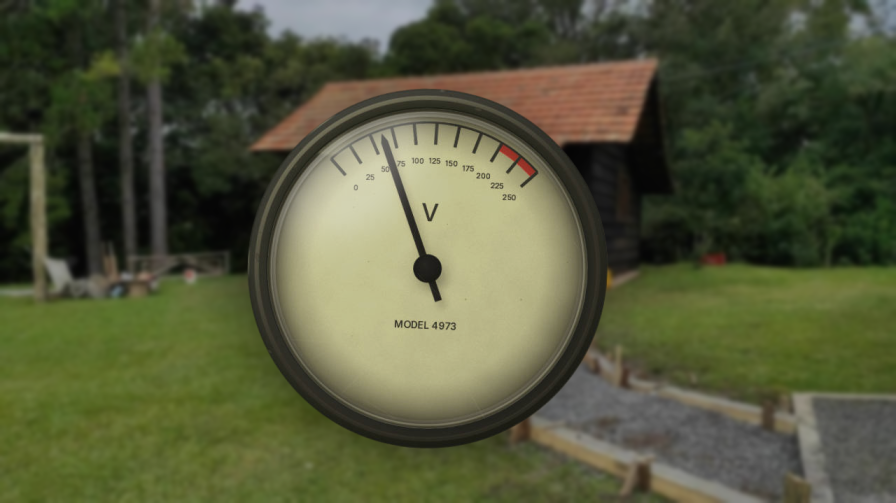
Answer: 62.5 (V)
